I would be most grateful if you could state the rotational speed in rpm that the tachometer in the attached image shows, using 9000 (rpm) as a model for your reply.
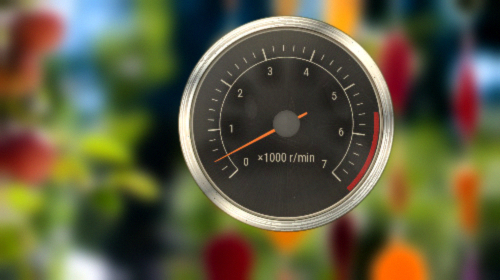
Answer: 400 (rpm)
